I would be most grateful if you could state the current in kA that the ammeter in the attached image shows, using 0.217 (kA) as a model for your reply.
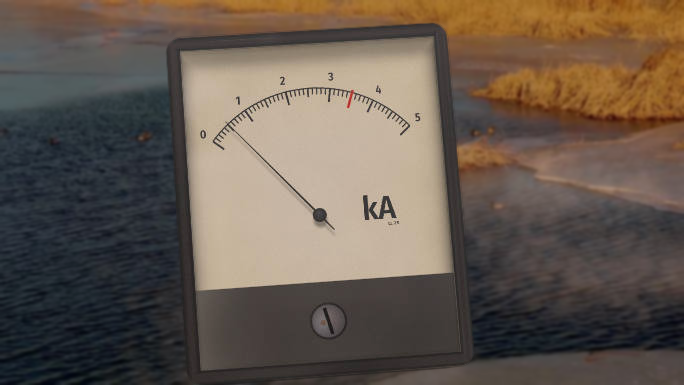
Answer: 0.5 (kA)
